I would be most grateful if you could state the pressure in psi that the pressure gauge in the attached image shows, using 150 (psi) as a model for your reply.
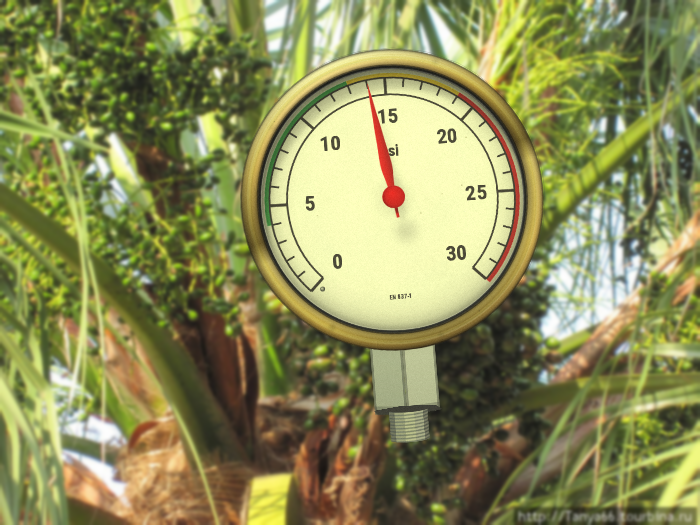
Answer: 14 (psi)
